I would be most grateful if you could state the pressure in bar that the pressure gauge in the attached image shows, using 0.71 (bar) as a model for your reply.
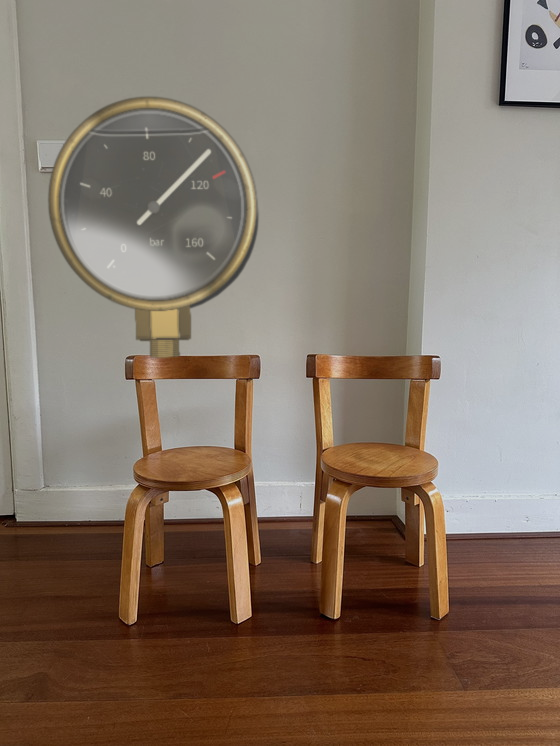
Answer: 110 (bar)
